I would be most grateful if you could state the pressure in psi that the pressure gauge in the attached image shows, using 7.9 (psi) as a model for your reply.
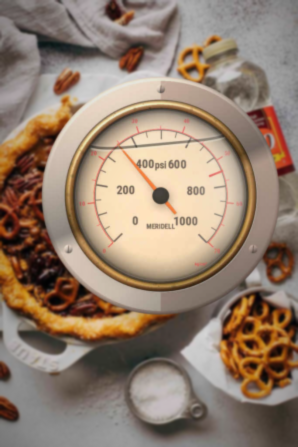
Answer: 350 (psi)
